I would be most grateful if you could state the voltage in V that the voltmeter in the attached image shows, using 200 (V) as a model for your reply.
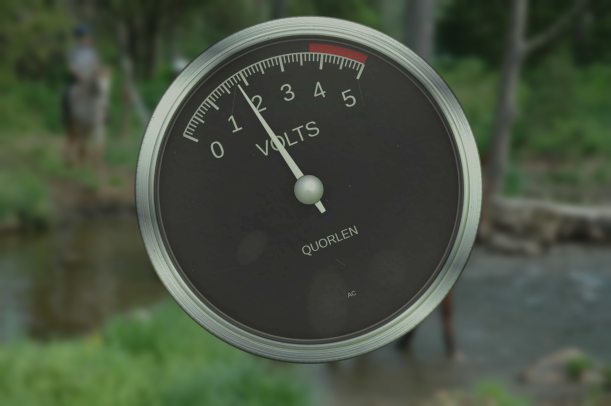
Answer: 1.8 (V)
